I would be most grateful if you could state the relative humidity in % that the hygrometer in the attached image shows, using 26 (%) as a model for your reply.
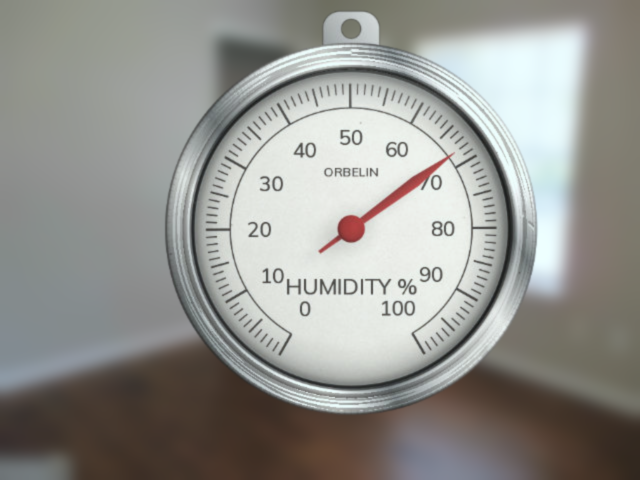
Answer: 68 (%)
